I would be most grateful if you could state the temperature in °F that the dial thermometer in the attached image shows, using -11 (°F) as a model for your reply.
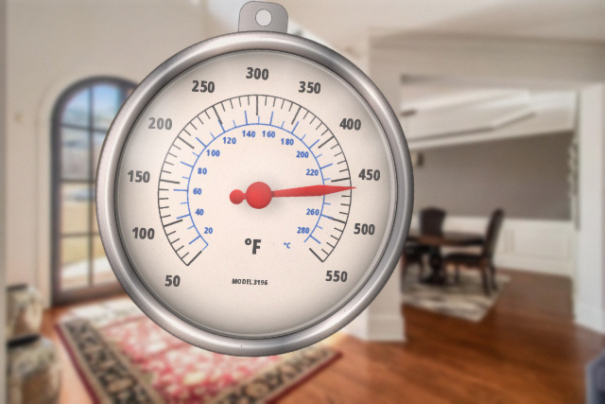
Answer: 460 (°F)
